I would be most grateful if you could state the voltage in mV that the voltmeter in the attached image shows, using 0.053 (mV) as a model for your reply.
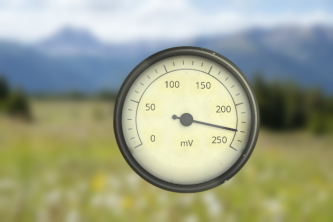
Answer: 230 (mV)
